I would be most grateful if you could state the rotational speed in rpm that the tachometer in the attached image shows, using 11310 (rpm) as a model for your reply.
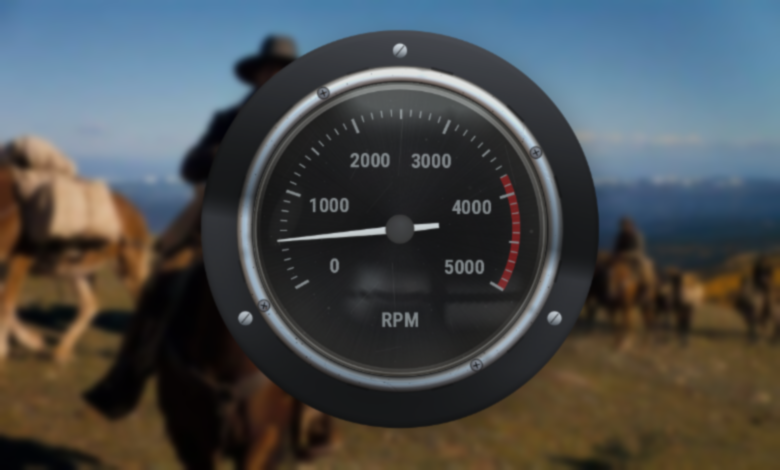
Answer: 500 (rpm)
